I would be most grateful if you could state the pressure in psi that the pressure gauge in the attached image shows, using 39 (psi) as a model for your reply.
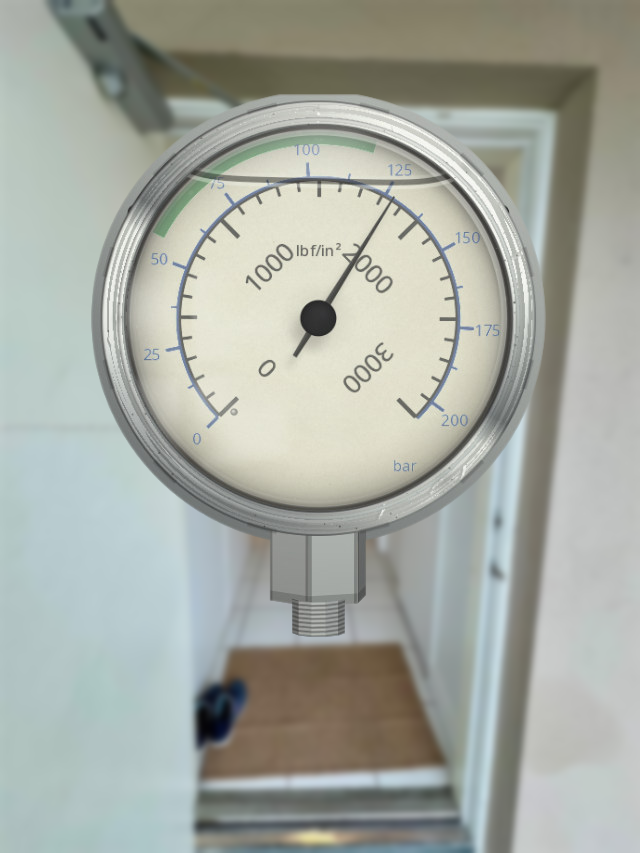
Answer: 1850 (psi)
